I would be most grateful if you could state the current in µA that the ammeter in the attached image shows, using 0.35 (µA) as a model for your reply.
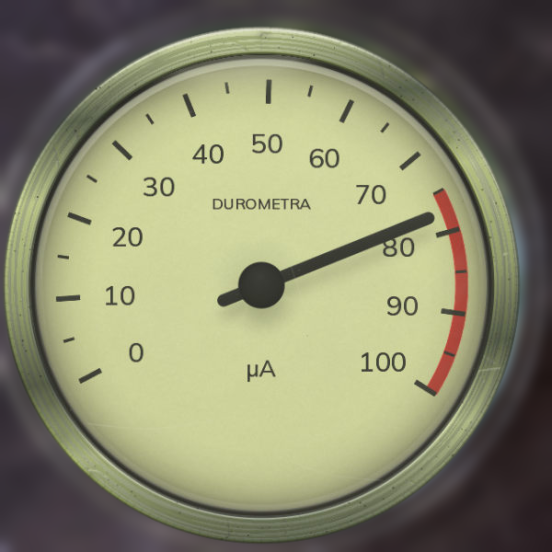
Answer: 77.5 (µA)
